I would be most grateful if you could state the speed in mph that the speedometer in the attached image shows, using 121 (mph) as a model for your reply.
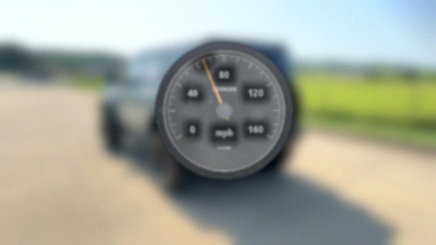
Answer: 65 (mph)
